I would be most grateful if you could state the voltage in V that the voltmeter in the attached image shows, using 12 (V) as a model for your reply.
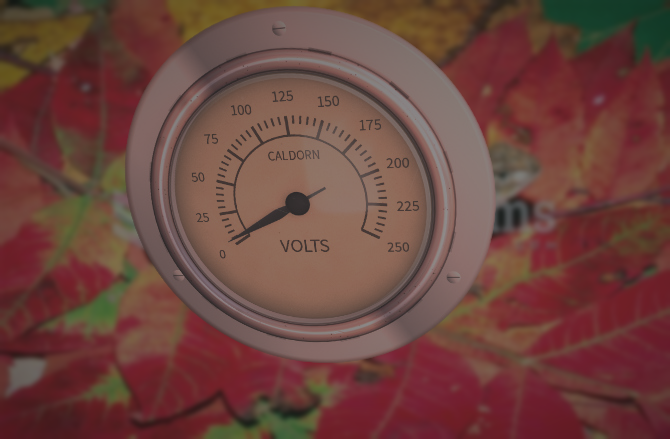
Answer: 5 (V)
